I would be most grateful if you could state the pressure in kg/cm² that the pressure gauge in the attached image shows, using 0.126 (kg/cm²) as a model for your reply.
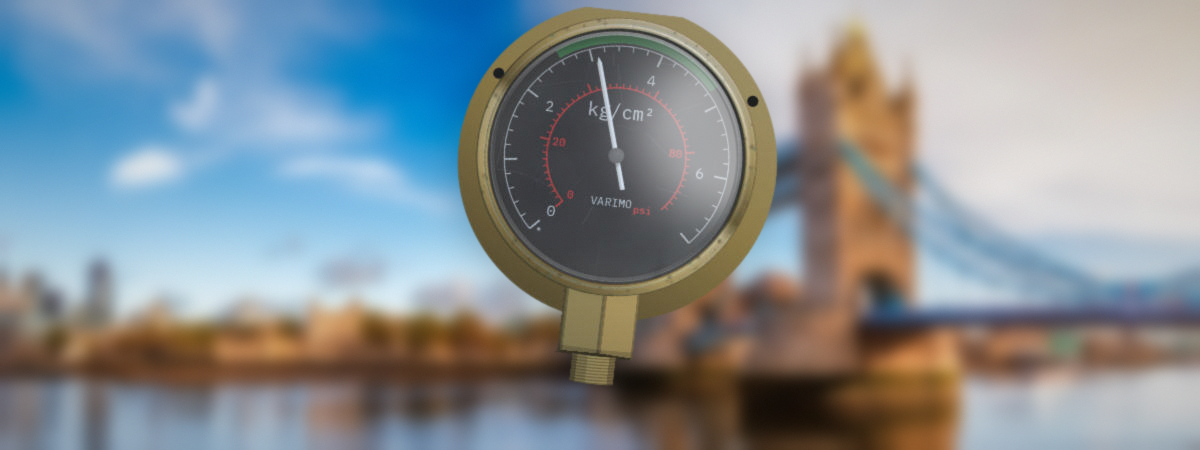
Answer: 3.1 (kg/cm²)
